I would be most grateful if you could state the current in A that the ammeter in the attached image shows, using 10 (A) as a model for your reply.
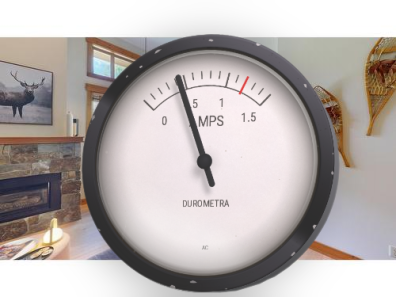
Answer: 0.45 (A)
